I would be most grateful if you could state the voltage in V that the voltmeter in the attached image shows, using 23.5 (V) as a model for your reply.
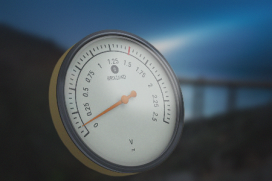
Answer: 0.1 (V)
